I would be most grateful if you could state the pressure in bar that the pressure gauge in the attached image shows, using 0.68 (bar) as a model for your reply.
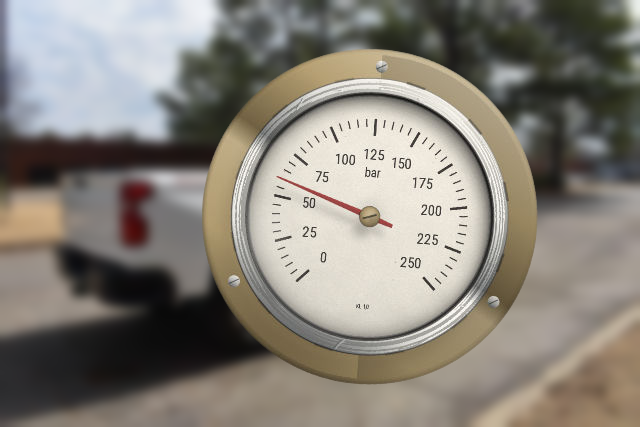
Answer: 60 (bar)
